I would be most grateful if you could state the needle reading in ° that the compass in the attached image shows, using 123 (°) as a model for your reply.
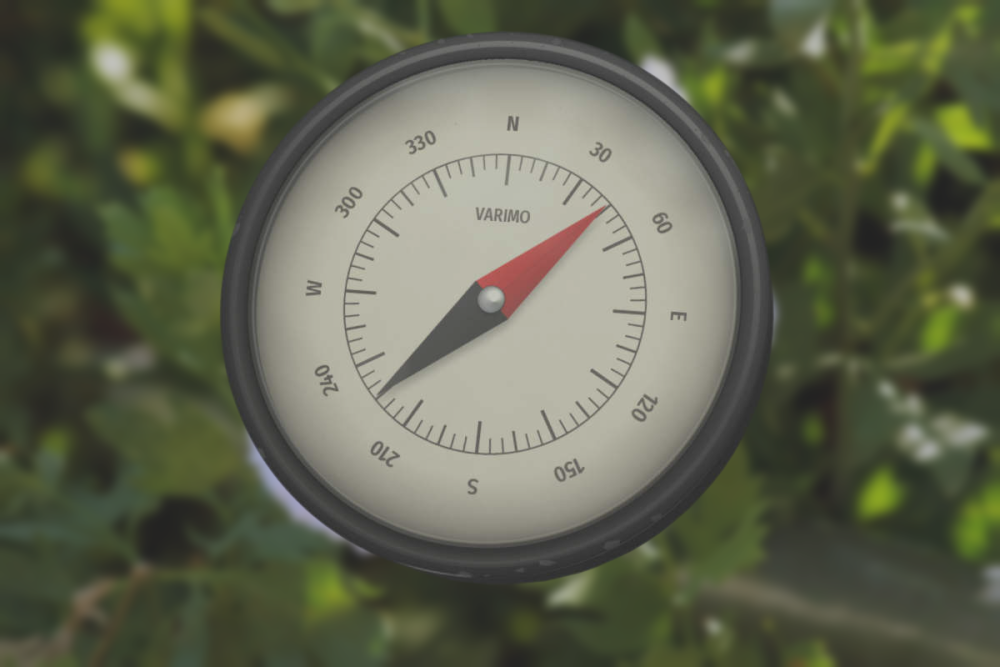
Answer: 45 (°)
